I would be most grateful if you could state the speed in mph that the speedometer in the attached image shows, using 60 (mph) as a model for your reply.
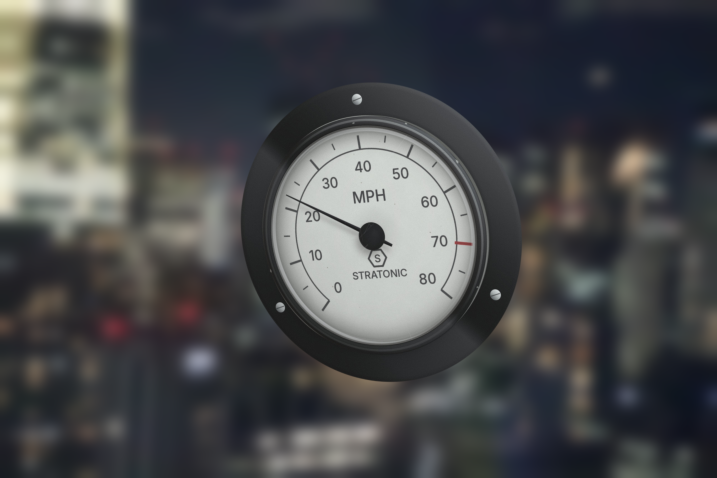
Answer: 22.5 (mph)
